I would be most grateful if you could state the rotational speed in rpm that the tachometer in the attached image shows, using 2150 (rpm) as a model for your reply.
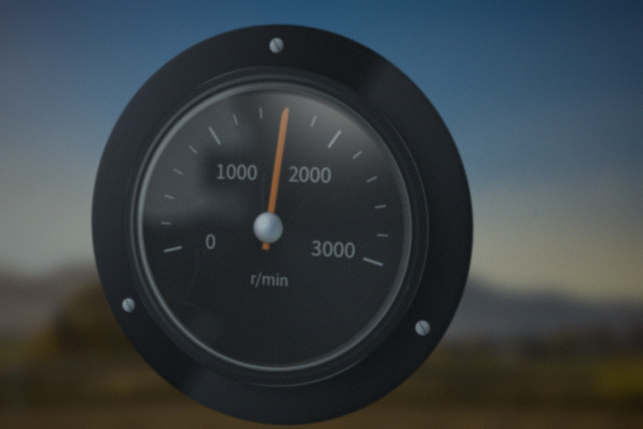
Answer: 1600 (rpm)
